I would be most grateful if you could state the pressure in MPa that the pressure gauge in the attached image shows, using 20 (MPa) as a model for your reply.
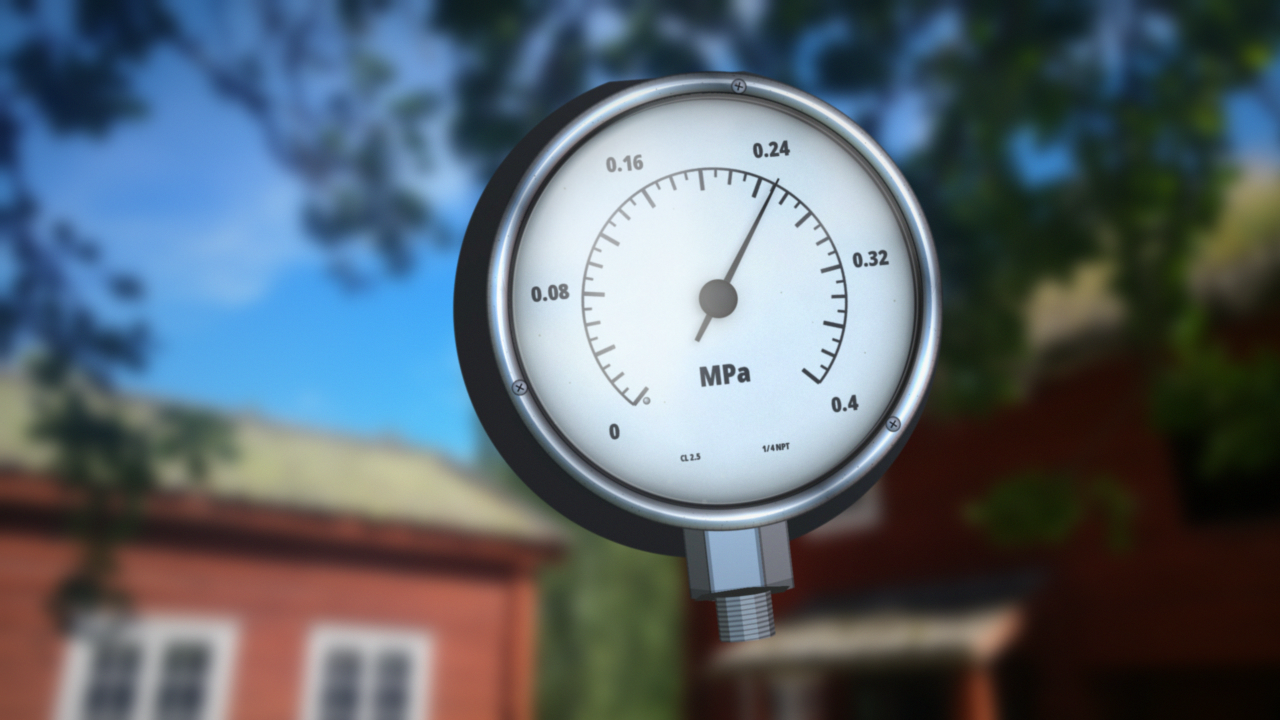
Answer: 0.25 (MPa)
